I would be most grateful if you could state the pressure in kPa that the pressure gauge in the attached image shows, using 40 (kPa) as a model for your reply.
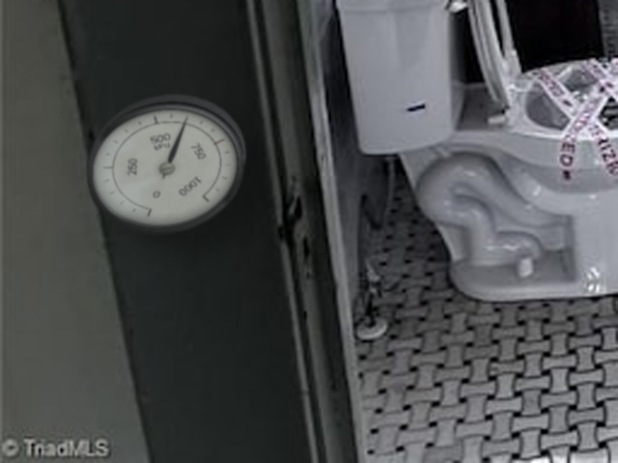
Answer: 600 (kPa)
